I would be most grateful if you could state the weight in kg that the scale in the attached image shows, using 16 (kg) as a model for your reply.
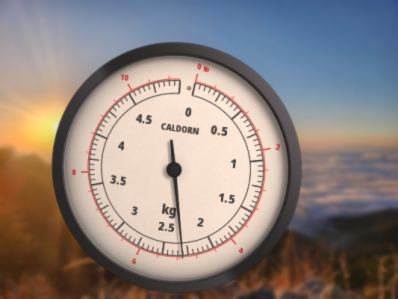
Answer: 2.3 (kg)
